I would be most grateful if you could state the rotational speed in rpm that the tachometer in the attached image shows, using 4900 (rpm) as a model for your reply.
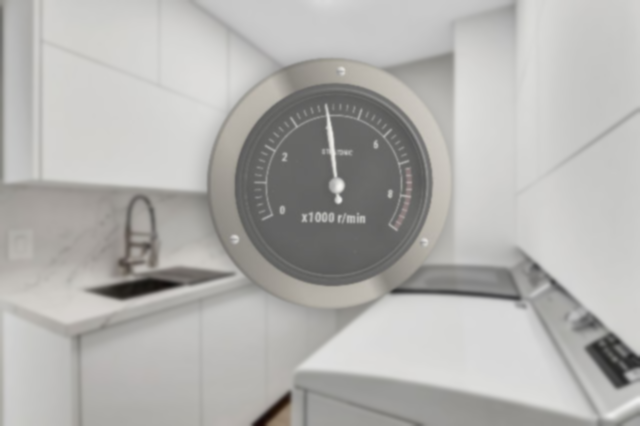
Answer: 4000 (rpm)
